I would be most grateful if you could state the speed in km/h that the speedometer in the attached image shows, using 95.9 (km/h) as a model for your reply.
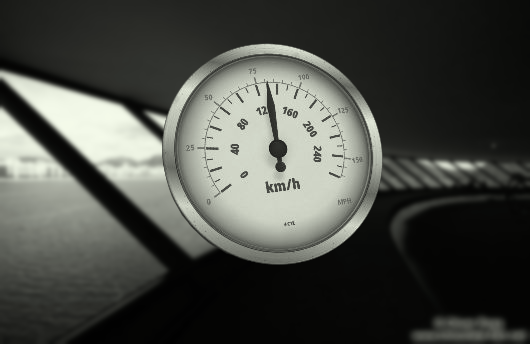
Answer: 130 (km/h)
